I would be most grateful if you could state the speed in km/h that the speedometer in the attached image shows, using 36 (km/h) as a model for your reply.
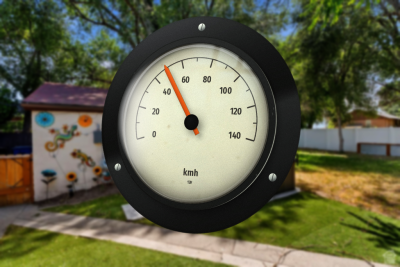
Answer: 50 (km/h)
